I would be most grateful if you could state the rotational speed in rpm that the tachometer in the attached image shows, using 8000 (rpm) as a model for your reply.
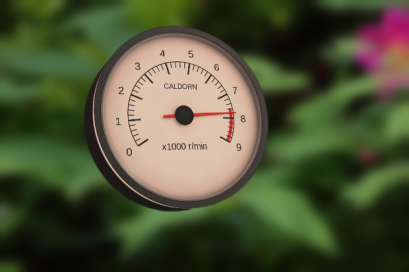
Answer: 7800 (rpm)
